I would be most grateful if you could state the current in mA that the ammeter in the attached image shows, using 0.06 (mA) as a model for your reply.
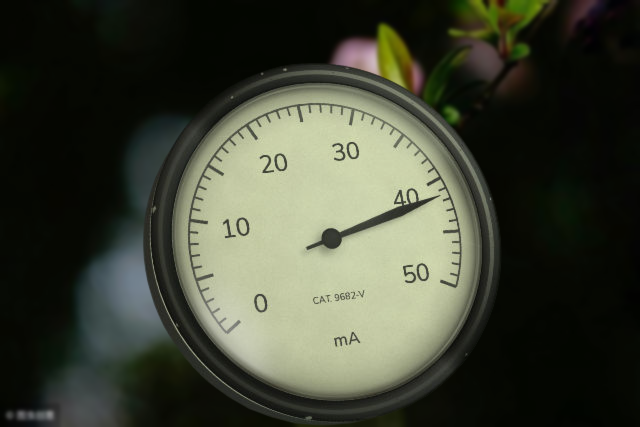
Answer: 41.5 (mA)
